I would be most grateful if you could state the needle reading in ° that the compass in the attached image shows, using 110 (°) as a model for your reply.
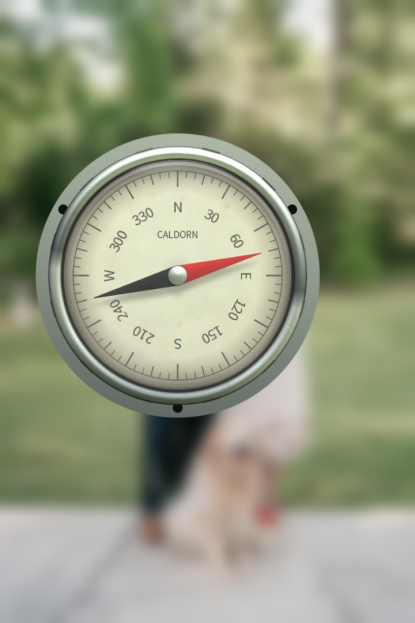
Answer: 75 (°)
